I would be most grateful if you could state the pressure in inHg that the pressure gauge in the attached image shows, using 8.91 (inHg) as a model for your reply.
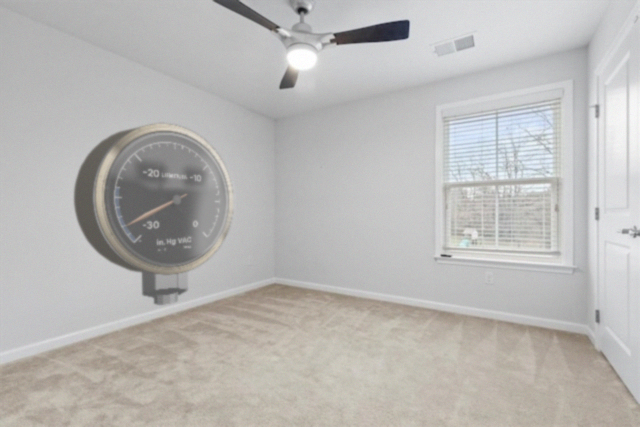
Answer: -28 (inHg)
